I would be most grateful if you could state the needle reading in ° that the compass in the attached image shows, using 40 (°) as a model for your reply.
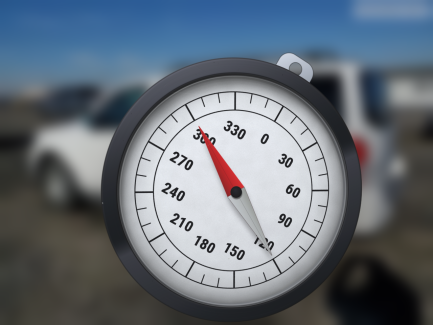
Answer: 300 (°)
